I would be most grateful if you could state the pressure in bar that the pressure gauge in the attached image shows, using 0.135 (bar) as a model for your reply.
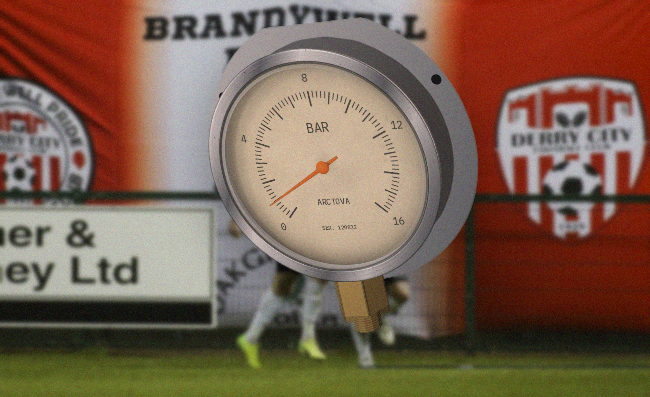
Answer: 1 (bar)
